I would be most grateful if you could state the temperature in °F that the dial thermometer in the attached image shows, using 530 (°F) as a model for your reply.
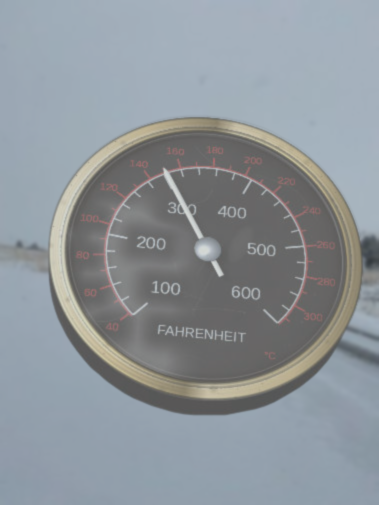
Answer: 300 (°F)
